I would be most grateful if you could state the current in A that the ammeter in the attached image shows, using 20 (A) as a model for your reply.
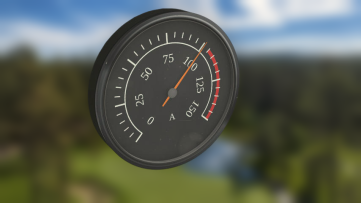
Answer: 100 (A)
